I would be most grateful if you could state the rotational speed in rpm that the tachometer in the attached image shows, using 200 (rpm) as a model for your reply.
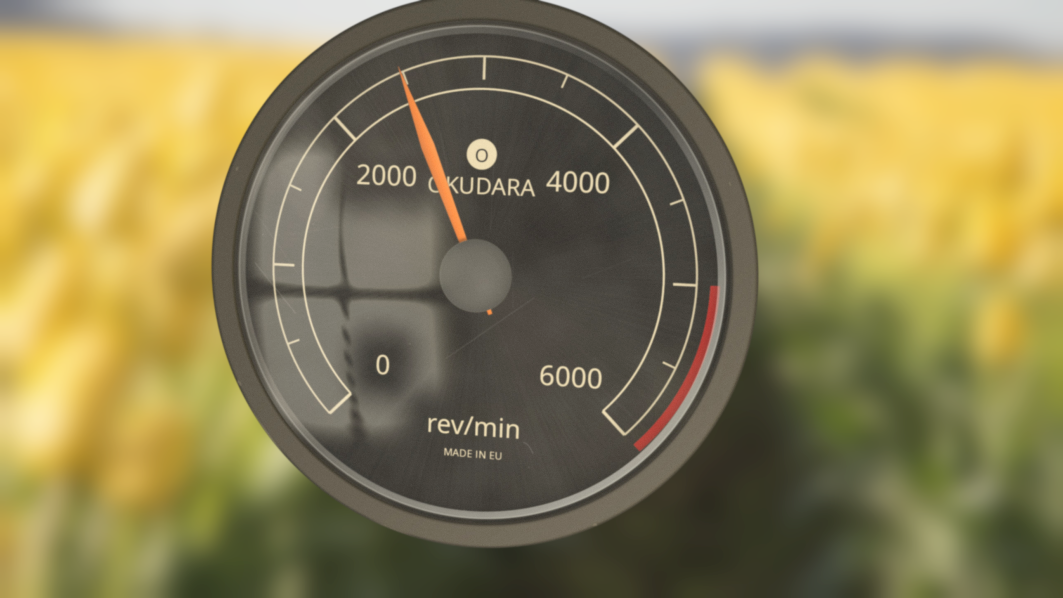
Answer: 2500 (rpm)
